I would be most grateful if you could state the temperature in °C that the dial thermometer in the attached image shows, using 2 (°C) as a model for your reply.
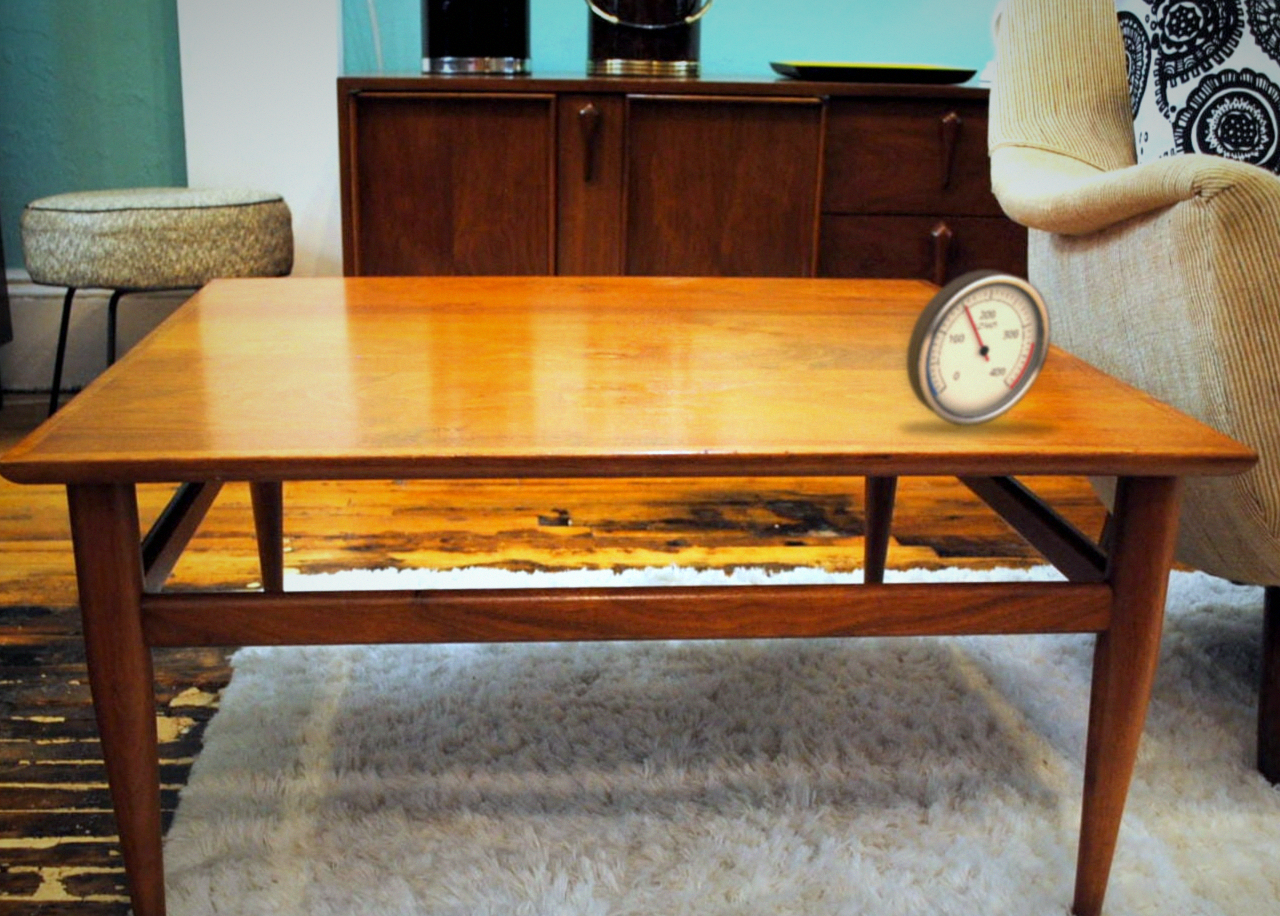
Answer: 150 (°C)
